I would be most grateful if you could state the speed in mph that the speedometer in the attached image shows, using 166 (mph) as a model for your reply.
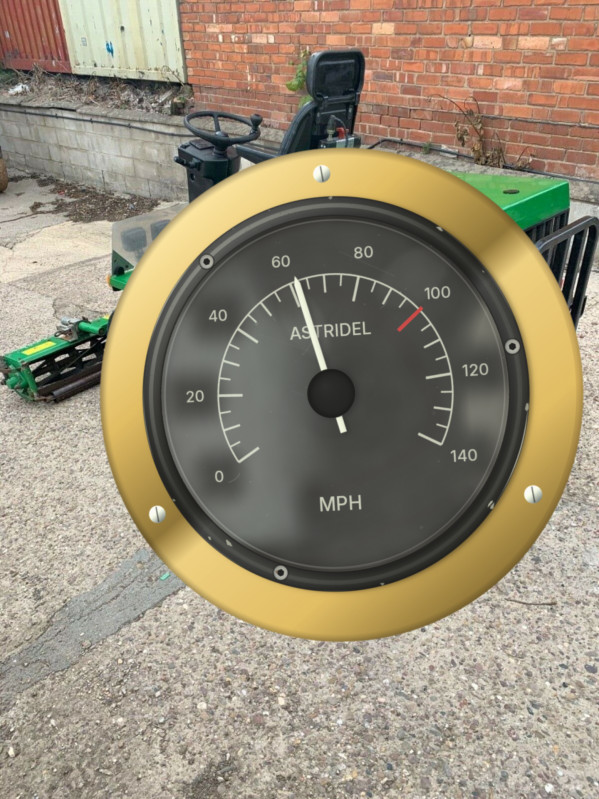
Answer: 62.5 (mph)
